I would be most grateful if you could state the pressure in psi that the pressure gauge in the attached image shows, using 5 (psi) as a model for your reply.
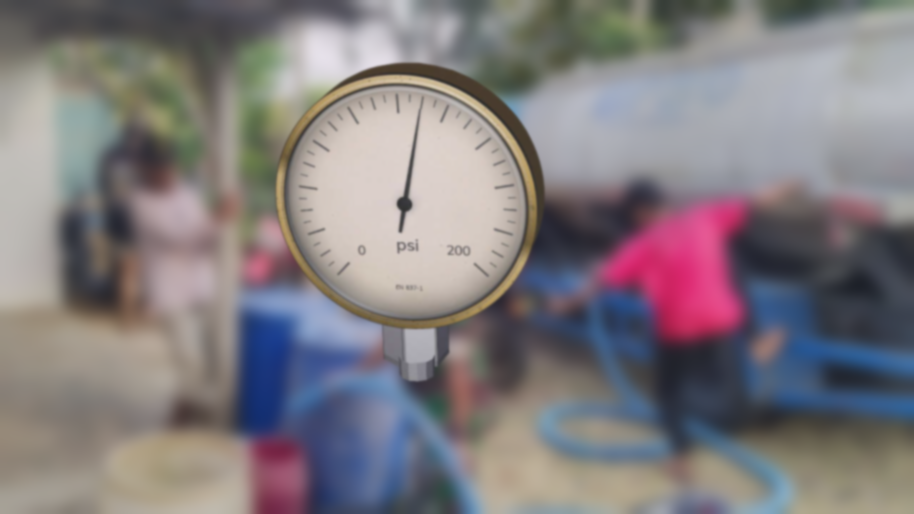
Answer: 110 (psi)
